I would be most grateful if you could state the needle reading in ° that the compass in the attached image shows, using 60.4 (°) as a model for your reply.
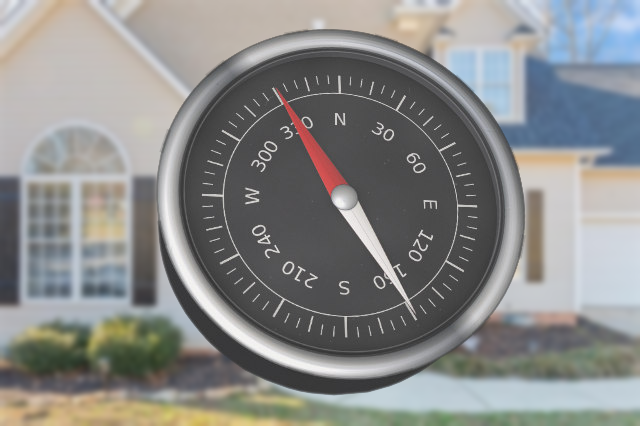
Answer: 330 (°)
